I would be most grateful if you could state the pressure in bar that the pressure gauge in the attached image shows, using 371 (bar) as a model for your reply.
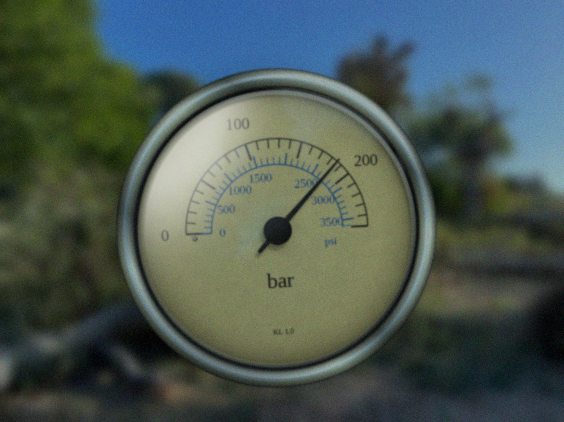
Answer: 185 (bar)
